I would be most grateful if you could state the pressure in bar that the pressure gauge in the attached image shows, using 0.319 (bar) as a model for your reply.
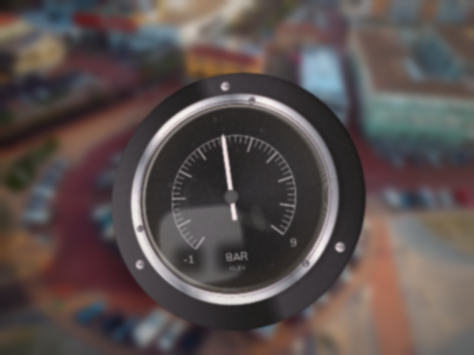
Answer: 4 (bar)
